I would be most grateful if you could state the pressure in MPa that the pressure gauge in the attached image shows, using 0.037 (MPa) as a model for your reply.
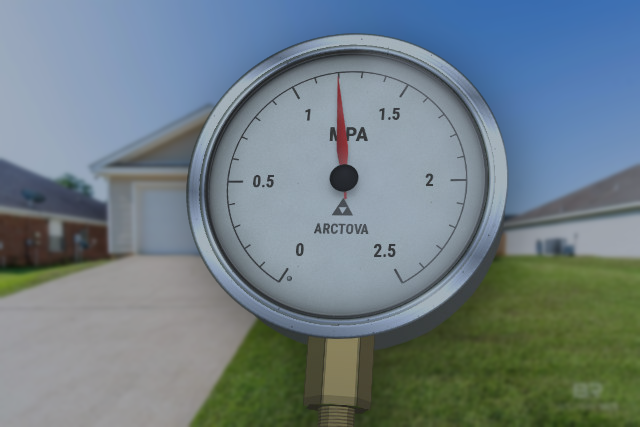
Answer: 1.2 (MPa)
